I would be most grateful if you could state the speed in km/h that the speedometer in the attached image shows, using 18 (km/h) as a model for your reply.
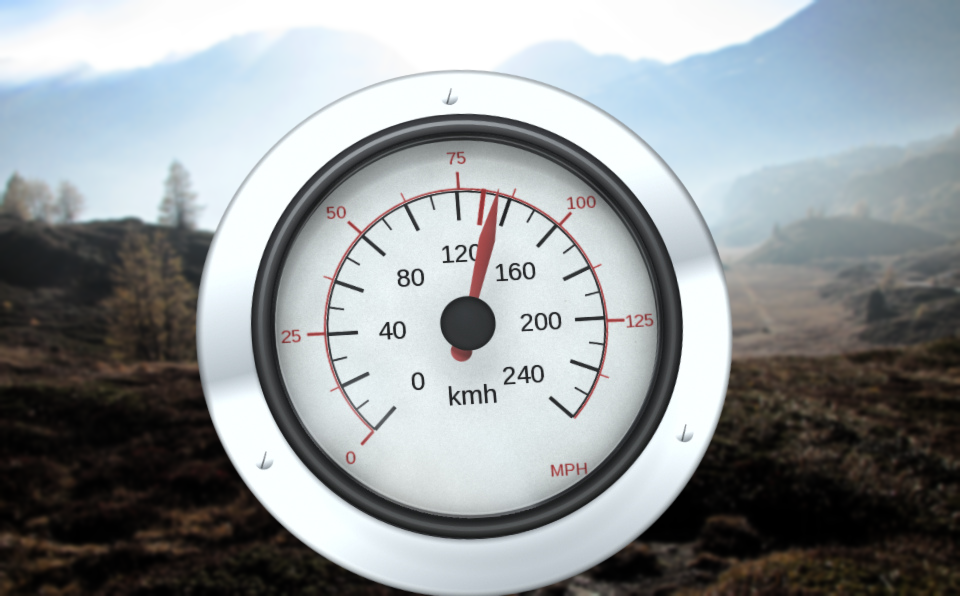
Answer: 135 (km/h)
